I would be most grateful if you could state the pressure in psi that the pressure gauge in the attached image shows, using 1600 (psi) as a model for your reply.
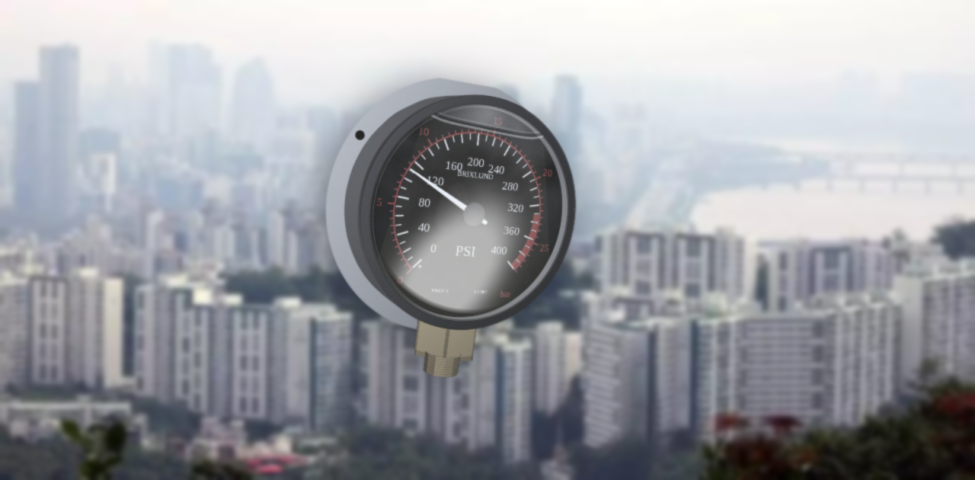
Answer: 110 (psi)
